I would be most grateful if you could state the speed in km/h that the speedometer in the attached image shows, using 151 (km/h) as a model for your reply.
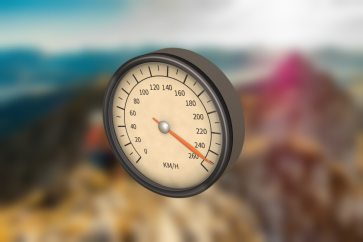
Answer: 250 (km/h)
